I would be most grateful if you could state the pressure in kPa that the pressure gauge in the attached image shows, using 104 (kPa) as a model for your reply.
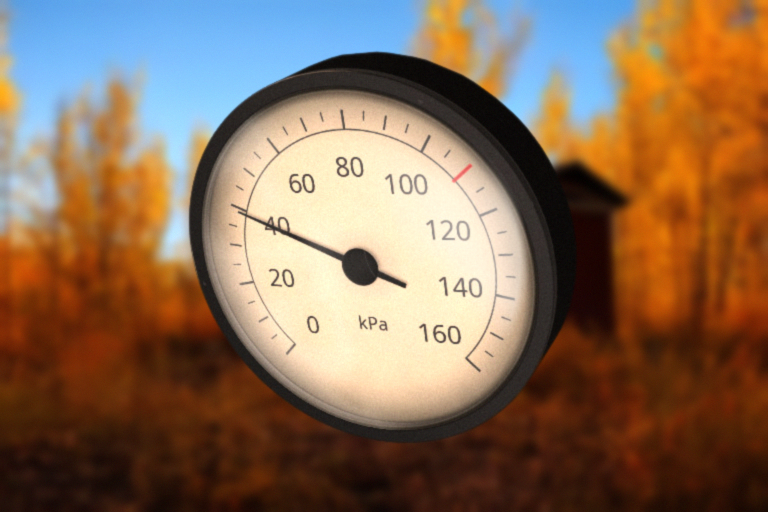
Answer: 40 (kPa)
